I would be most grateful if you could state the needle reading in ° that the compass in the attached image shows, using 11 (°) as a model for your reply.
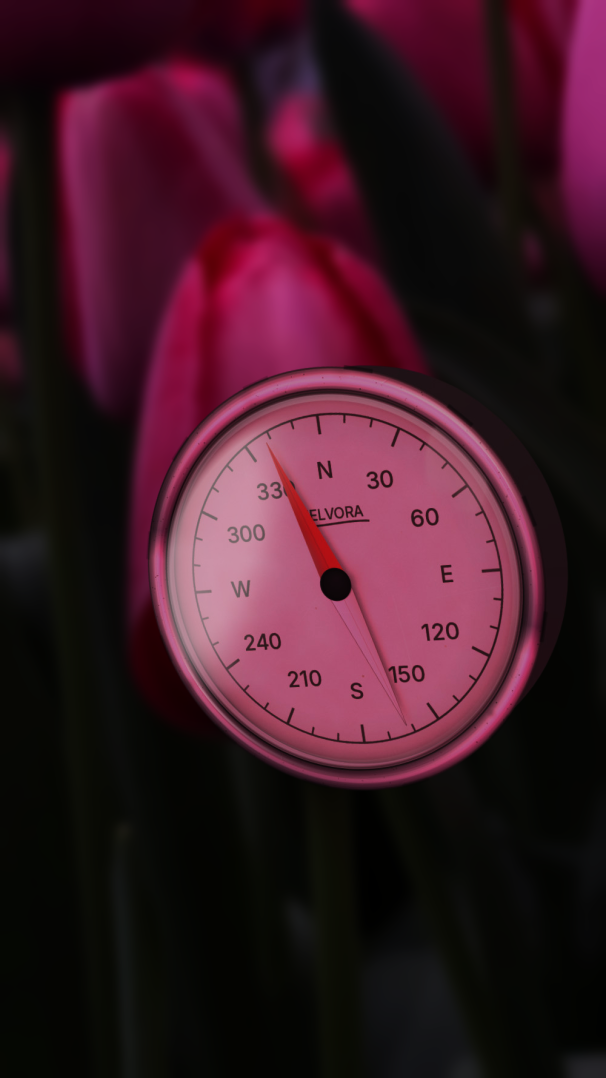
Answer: 340 (°)
